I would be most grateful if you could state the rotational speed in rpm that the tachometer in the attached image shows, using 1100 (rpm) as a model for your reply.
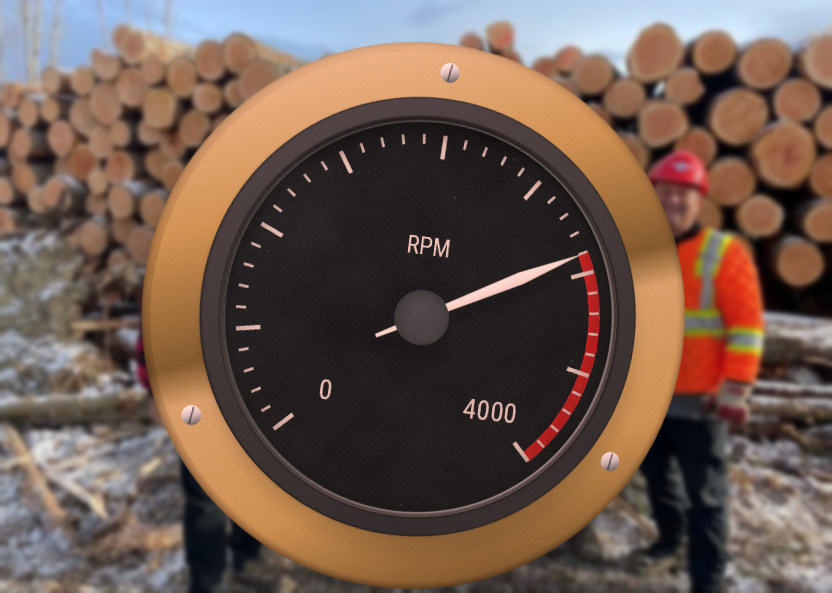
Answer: 2900 (rpm)
